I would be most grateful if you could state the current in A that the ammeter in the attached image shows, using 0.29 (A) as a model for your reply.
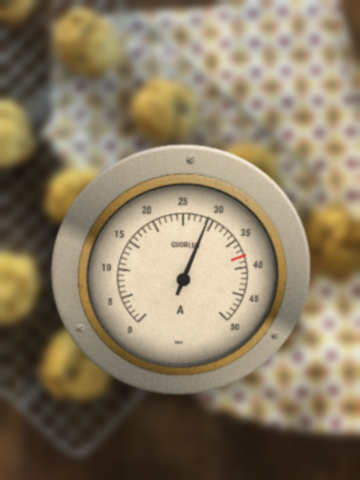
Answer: 29 (A)
